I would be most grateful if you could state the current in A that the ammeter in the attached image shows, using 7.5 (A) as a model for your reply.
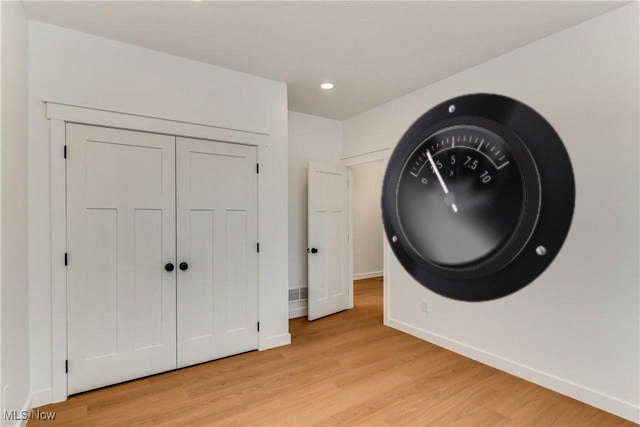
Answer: 2.5 (A)
